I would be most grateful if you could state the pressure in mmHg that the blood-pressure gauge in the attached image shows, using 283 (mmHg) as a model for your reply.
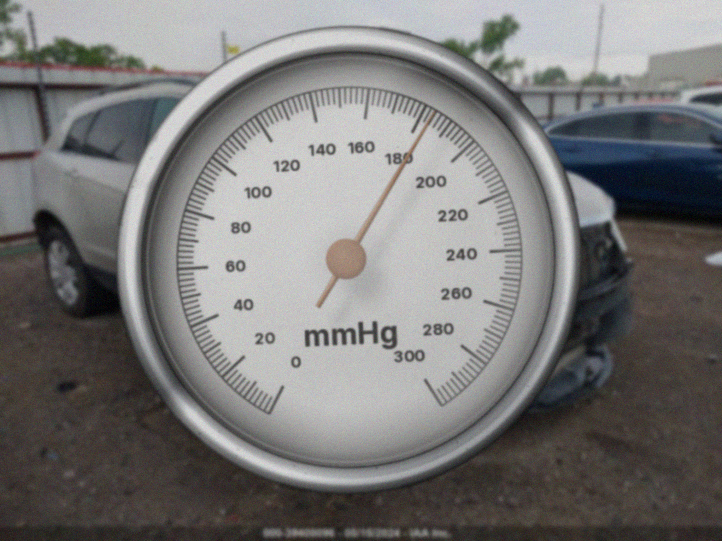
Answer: 184 (mmHg)
